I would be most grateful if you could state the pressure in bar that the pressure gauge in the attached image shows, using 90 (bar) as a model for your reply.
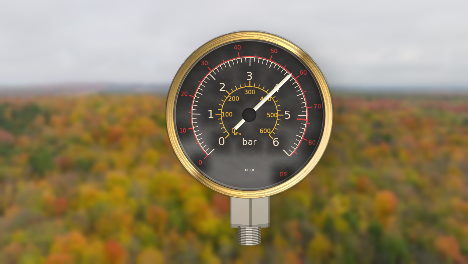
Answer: 4 (bar)
